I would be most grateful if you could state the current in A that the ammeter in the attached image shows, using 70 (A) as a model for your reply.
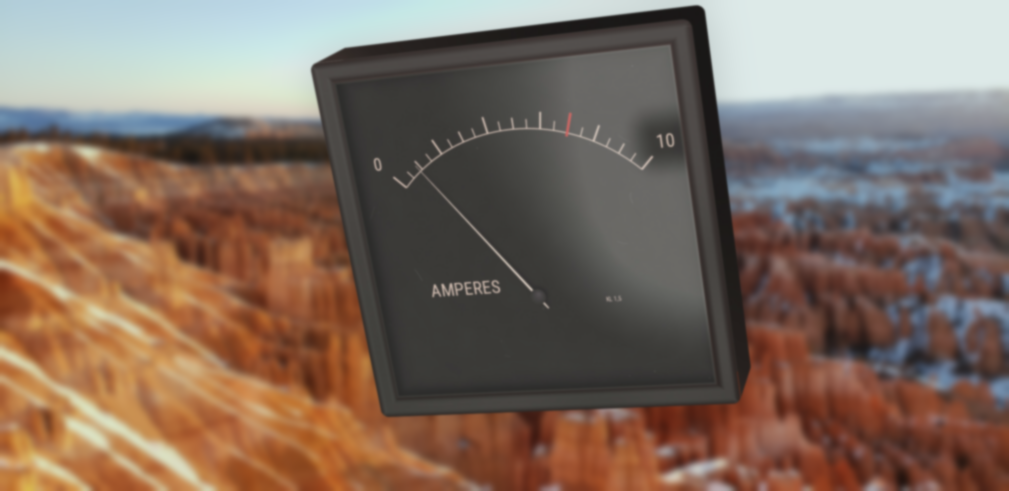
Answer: 1 (A)
